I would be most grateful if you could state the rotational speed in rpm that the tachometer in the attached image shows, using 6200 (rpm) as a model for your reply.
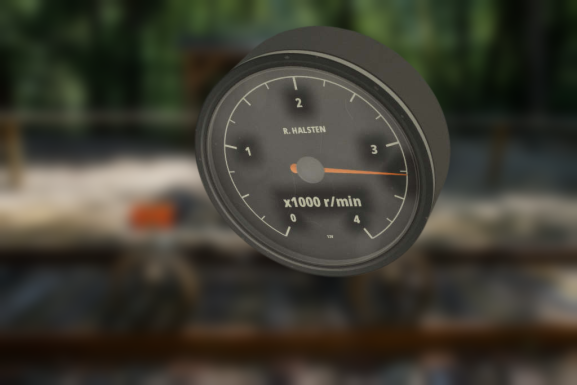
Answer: 3250 (rpm)
